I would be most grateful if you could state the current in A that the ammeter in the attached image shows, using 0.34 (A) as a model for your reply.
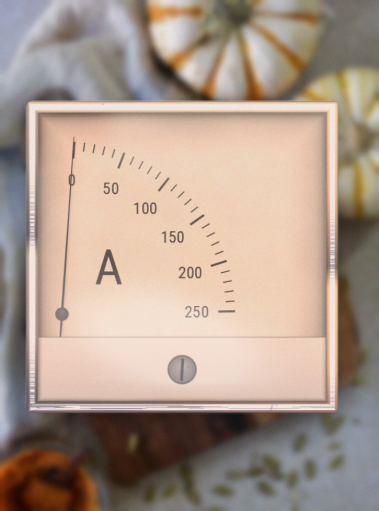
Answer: 0 (A)
